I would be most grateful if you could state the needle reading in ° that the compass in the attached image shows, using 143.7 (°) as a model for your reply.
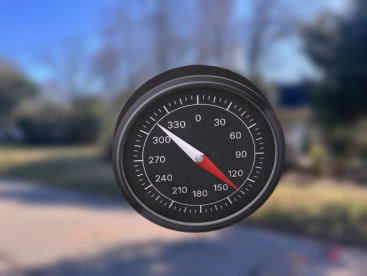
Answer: 135 (°)
